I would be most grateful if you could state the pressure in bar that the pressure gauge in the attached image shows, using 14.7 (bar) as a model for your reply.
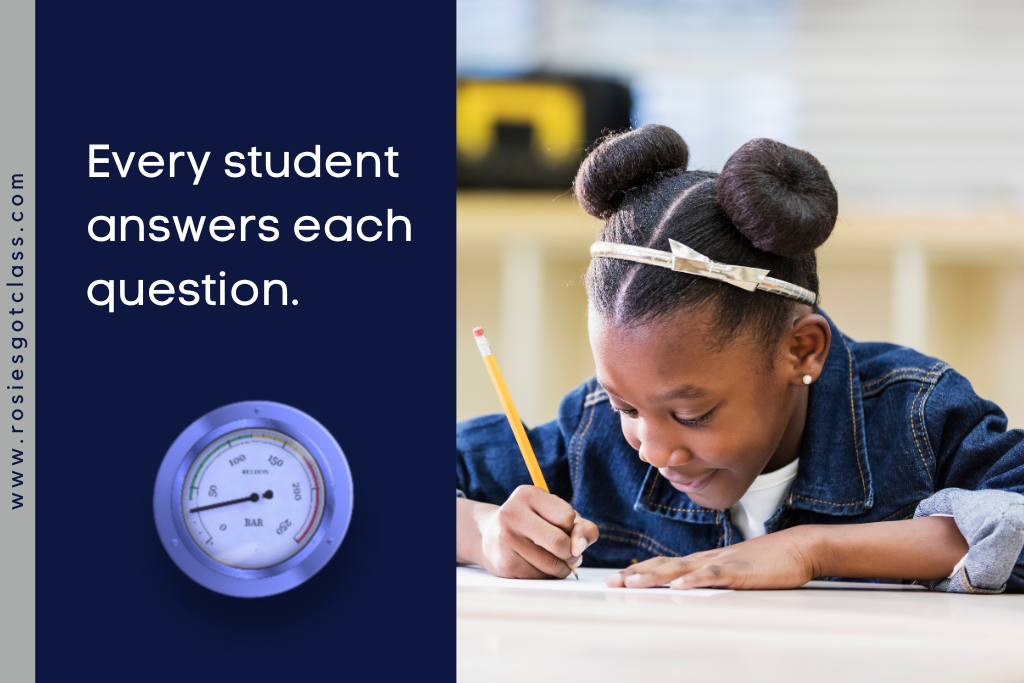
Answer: 30 (bar)
